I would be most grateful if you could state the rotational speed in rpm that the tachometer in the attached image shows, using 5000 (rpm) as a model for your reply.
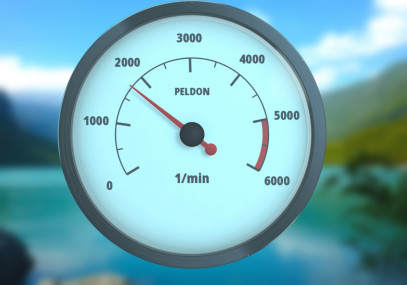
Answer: 1750 (rpm)
